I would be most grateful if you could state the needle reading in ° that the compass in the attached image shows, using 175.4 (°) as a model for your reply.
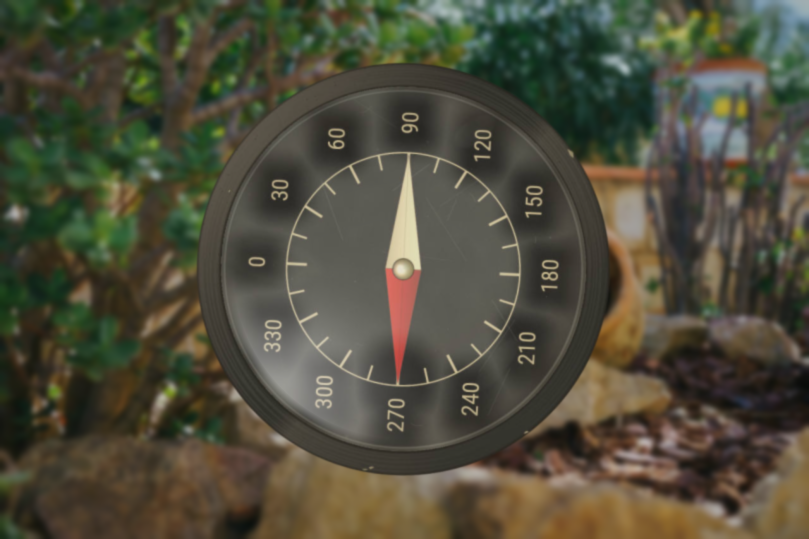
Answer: 270 (°)
